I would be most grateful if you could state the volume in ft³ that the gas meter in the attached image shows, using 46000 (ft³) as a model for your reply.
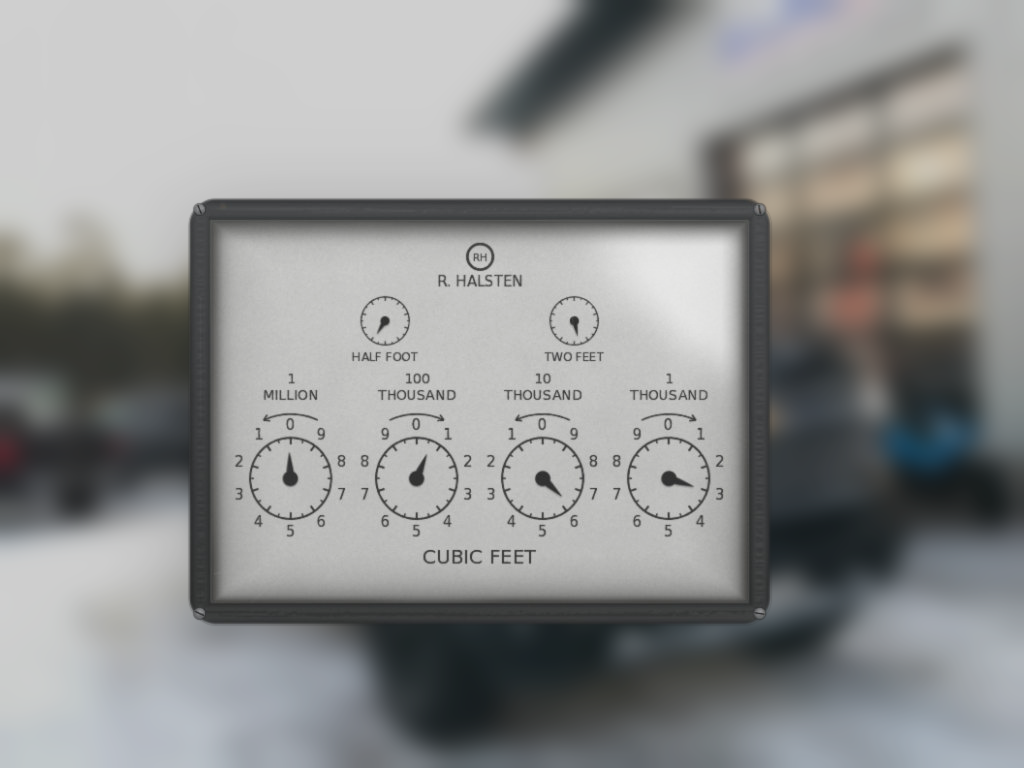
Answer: 6300 (ft³)
